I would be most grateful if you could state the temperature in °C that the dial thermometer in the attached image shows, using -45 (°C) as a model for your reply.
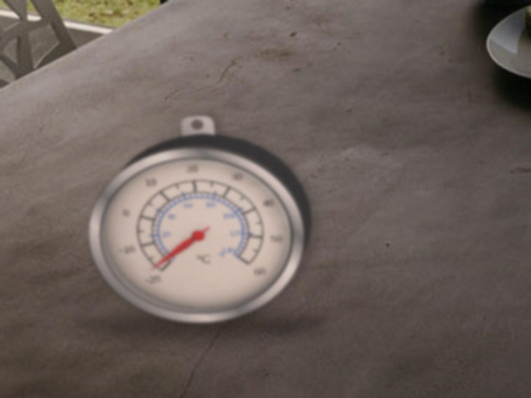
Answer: -17.5 (°C)
